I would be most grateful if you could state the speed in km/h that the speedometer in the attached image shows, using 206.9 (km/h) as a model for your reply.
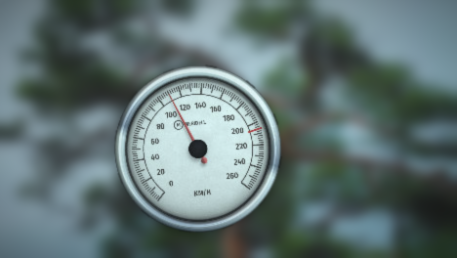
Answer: 110 (km/h)
